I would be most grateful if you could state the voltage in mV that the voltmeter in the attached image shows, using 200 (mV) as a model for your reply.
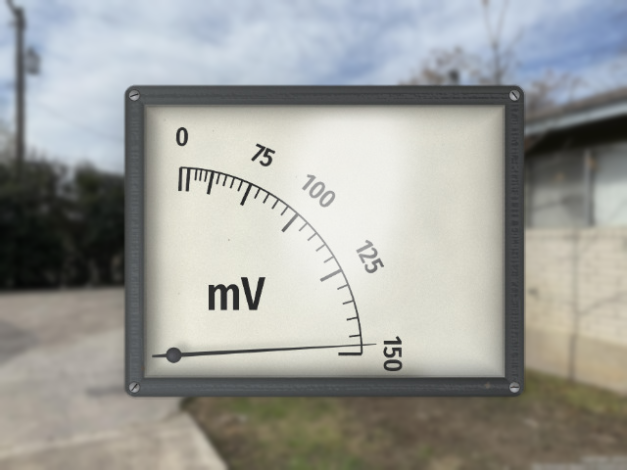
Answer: 147.5 (mV)
